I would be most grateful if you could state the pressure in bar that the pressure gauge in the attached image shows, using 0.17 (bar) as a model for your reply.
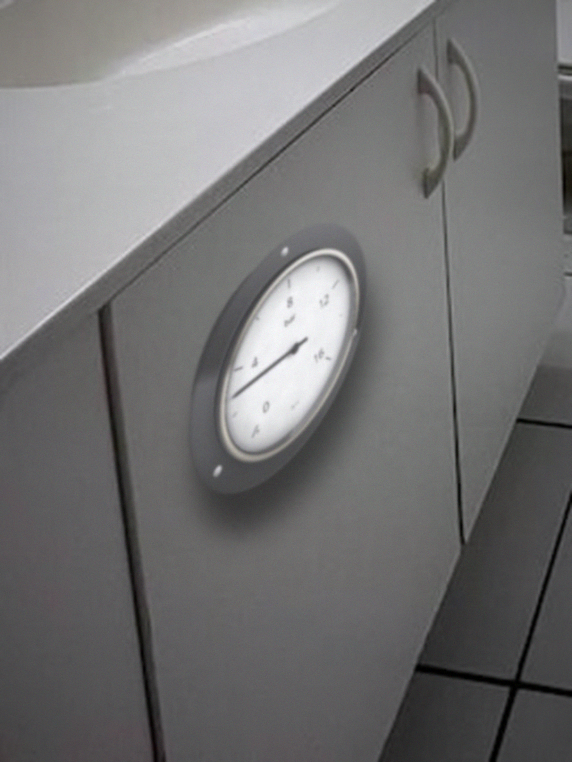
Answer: 3 (bar)
